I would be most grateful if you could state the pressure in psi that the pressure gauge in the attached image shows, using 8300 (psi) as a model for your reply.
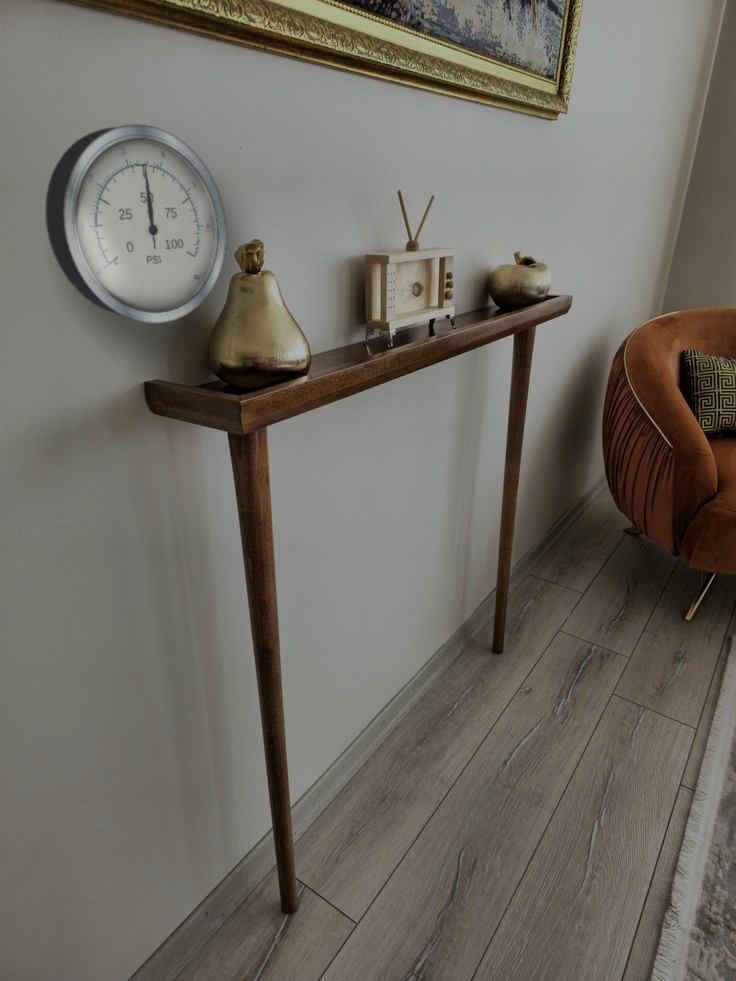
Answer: 50 (psi)
